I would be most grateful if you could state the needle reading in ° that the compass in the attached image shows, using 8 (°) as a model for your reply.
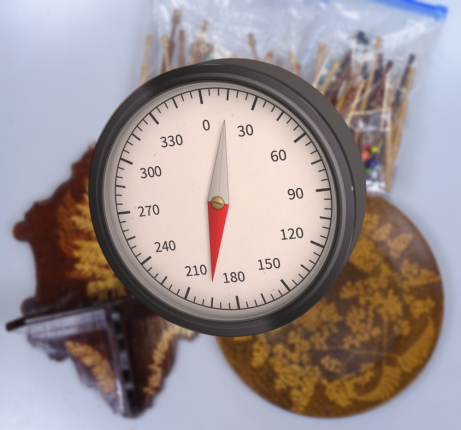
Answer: 195 (°)
